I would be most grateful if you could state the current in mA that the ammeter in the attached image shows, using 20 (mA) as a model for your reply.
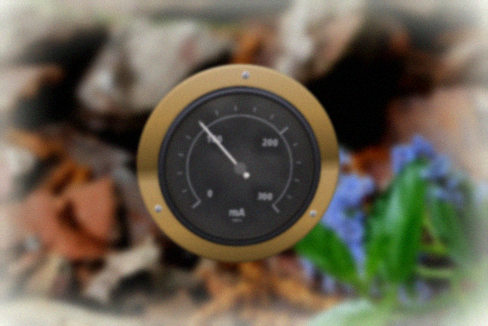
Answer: 100 (mA)
